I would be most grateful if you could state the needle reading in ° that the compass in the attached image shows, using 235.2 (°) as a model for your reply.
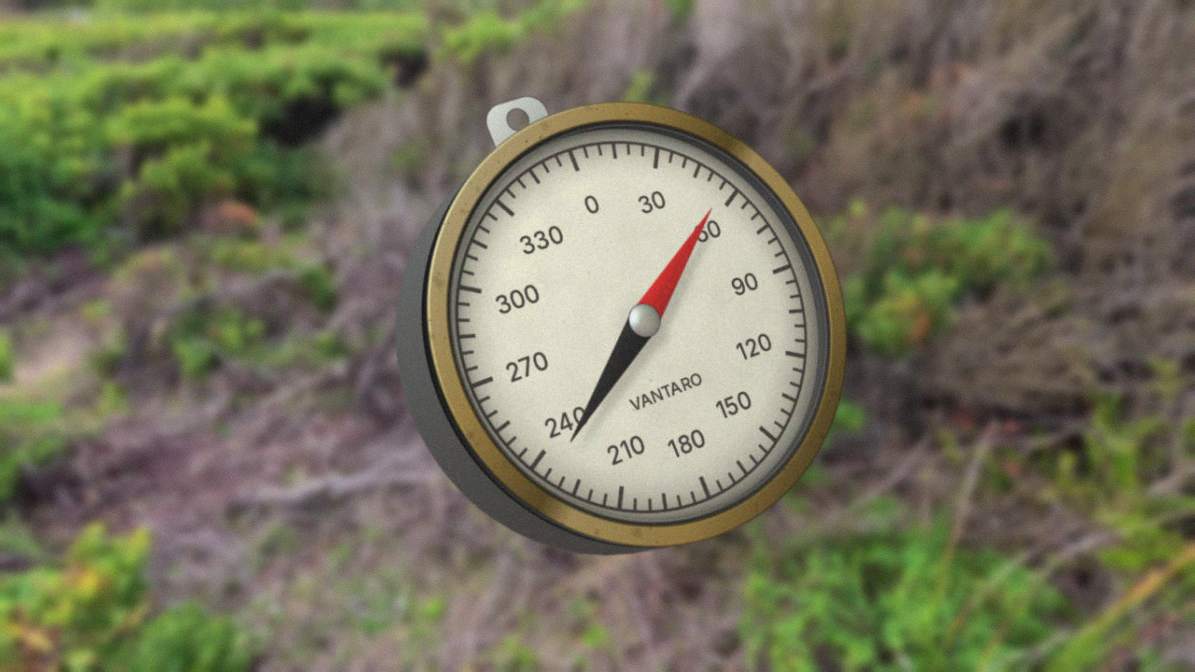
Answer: 55 (°)
